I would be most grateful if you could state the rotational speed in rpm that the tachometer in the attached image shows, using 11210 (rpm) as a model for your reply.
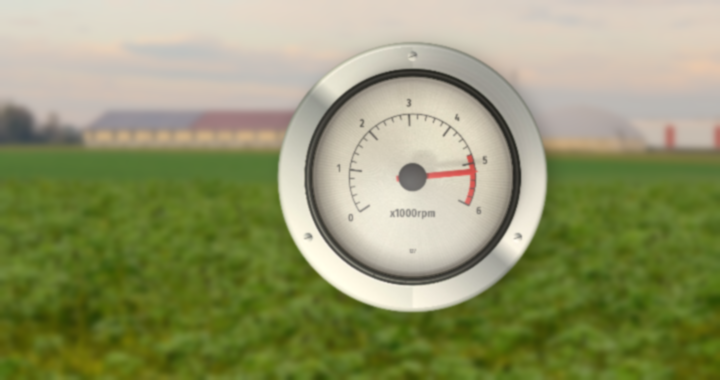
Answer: 5200 (rpm)
